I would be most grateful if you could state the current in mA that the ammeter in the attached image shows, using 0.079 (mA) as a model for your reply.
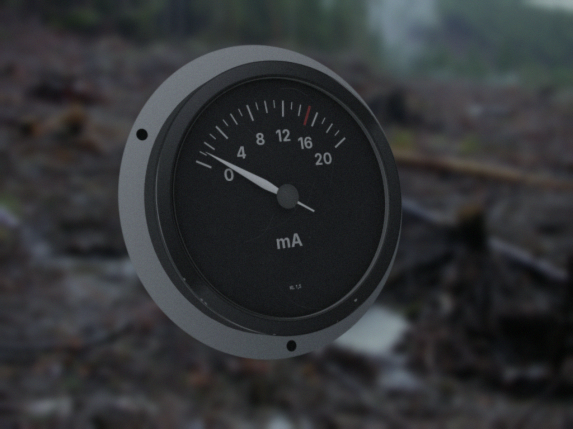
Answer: 1 (mA)
